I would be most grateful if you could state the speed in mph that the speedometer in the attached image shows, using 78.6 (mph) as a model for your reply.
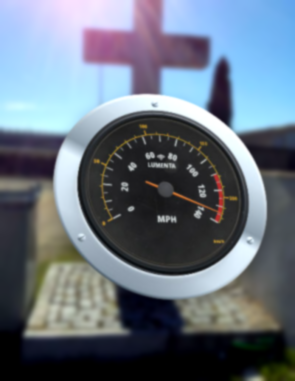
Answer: 135 (mph)
